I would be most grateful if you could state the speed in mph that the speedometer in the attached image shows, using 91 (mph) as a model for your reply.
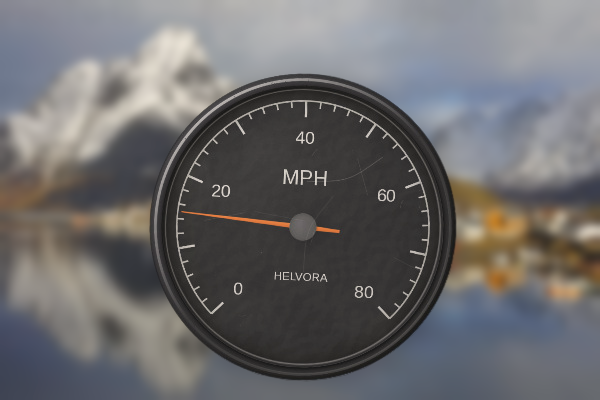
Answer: 15 (mph)
